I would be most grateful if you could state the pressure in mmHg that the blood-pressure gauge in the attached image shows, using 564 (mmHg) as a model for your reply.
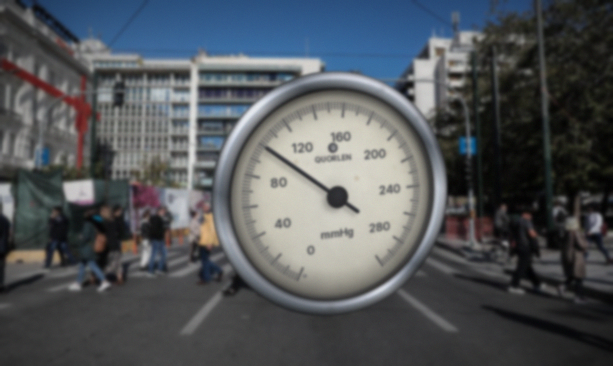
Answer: 100 (mmHg)
